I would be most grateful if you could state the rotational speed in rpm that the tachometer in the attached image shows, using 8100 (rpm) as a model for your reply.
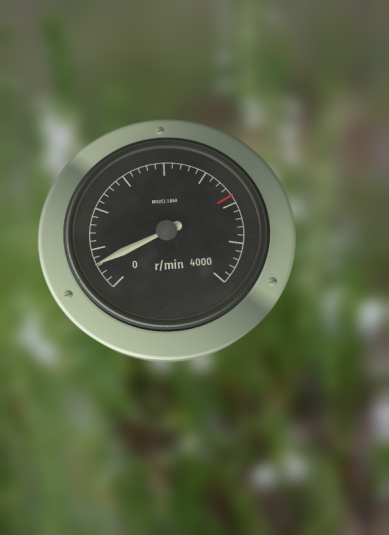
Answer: 300 (rpm)
